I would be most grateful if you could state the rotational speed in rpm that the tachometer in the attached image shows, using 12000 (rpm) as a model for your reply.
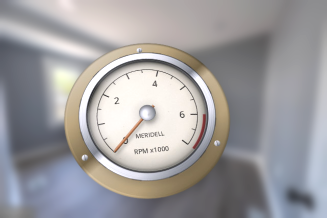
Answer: 0 (rpm)
